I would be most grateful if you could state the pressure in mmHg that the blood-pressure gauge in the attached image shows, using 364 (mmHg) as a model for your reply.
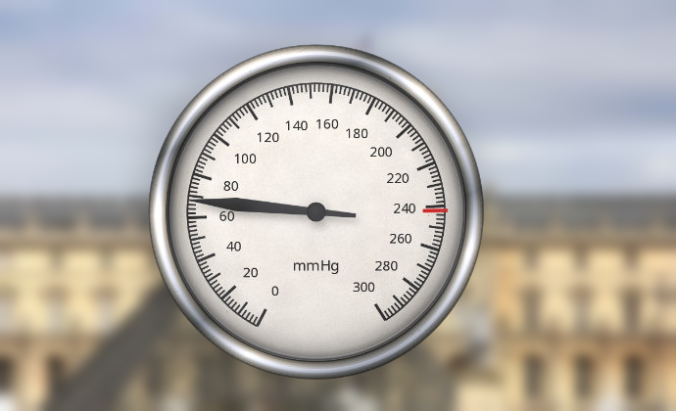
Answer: 68 (mmHg)
